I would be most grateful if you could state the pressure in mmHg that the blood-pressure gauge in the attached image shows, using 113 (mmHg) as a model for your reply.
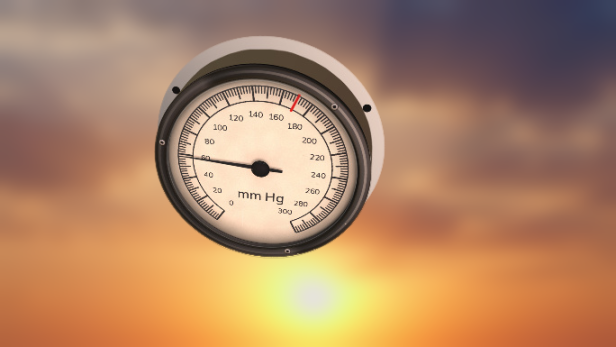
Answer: 60 (mmHg)
